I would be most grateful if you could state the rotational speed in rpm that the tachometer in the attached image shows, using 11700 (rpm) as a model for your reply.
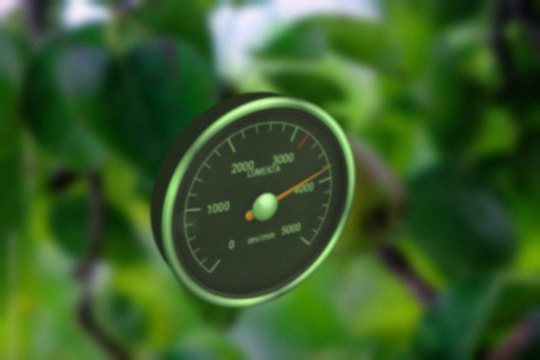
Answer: 3800 (rpm)
